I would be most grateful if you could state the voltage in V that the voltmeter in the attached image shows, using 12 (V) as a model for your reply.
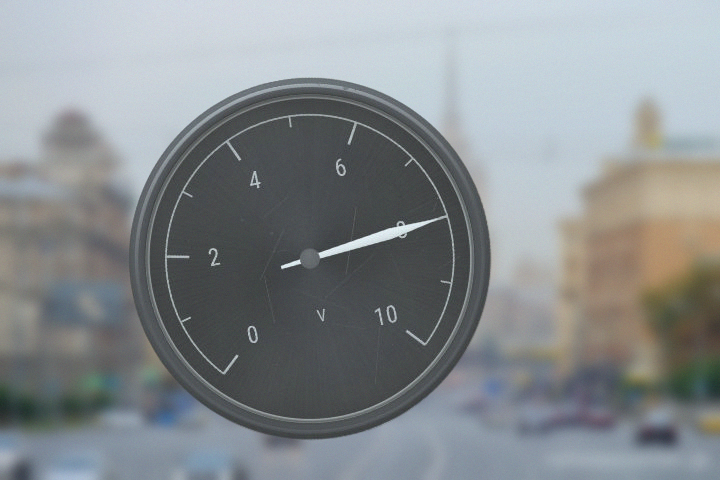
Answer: 8 (V)
